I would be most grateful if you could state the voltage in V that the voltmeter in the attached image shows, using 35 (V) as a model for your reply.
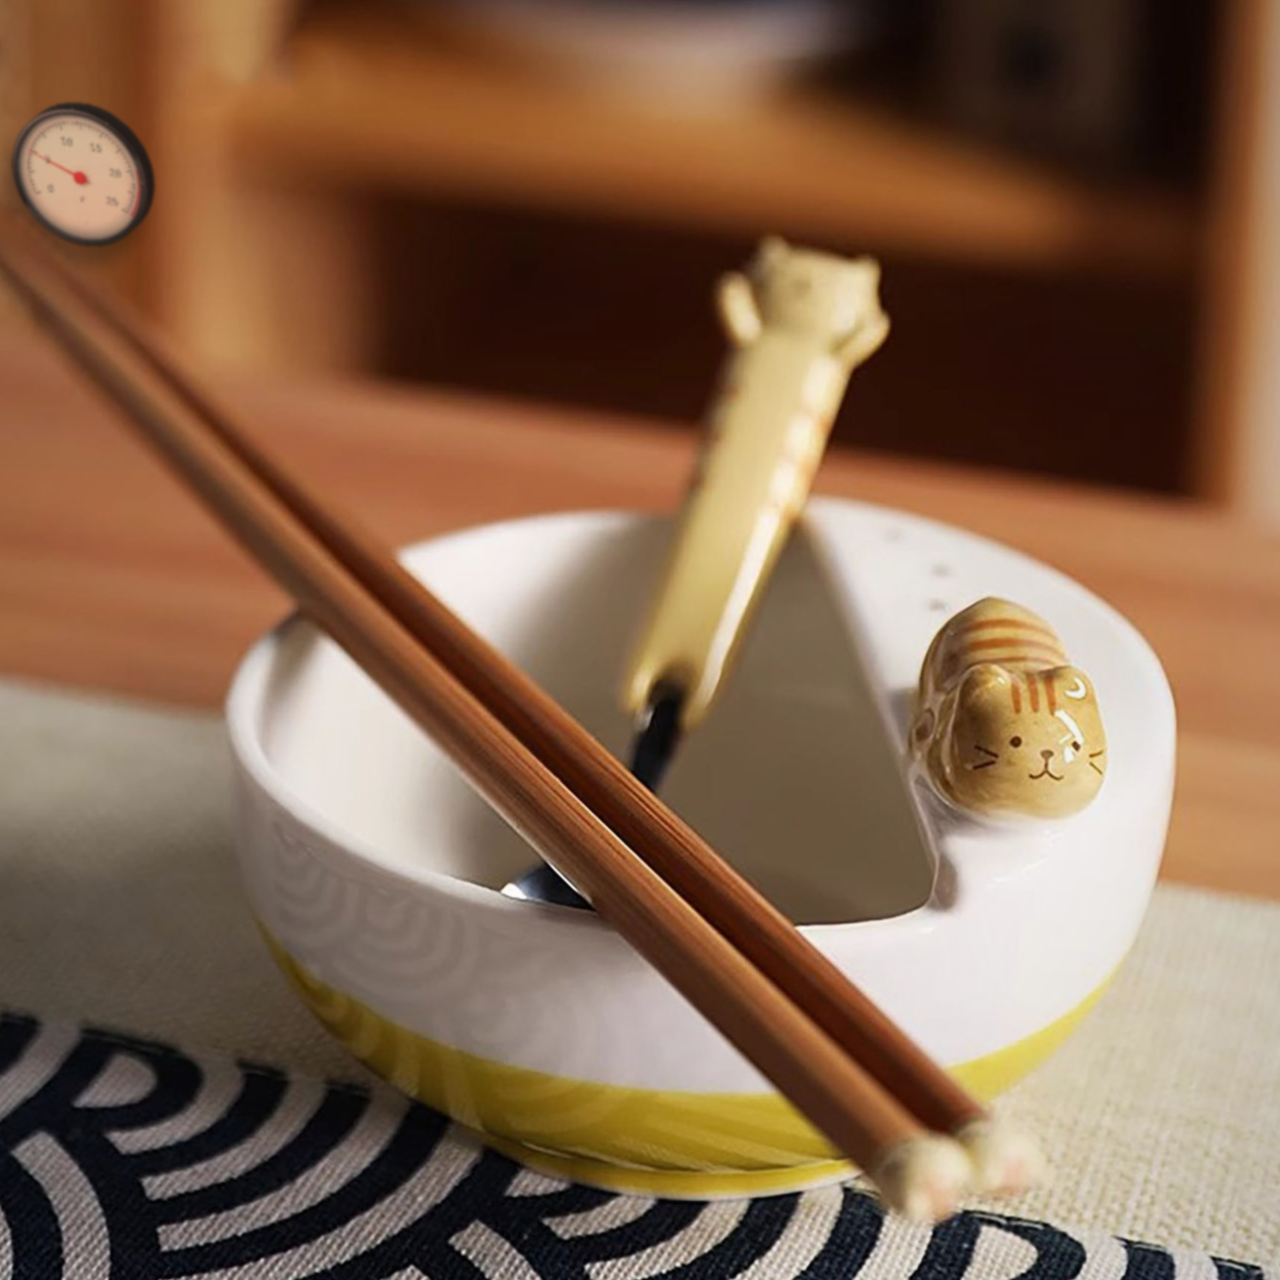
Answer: 5 (V)
